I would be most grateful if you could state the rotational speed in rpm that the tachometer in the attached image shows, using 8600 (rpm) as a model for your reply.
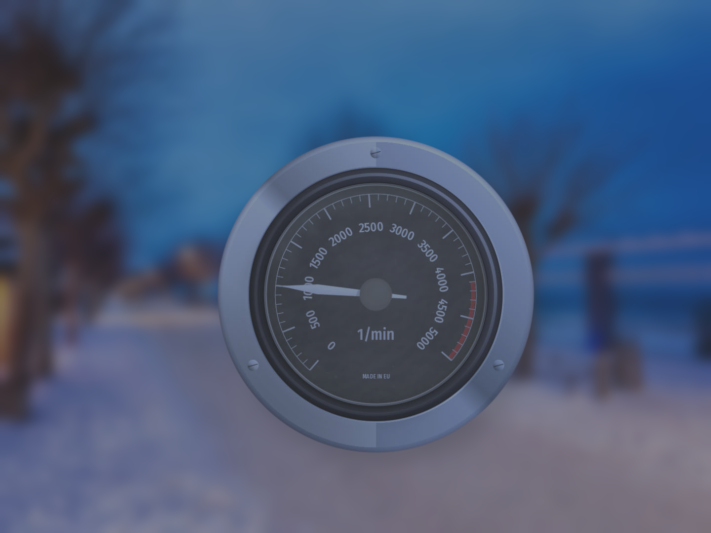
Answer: 1000 (rpm)
